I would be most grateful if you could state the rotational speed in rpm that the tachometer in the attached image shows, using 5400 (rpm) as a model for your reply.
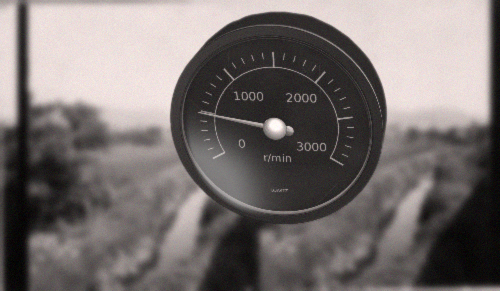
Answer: 500 (rpm)
